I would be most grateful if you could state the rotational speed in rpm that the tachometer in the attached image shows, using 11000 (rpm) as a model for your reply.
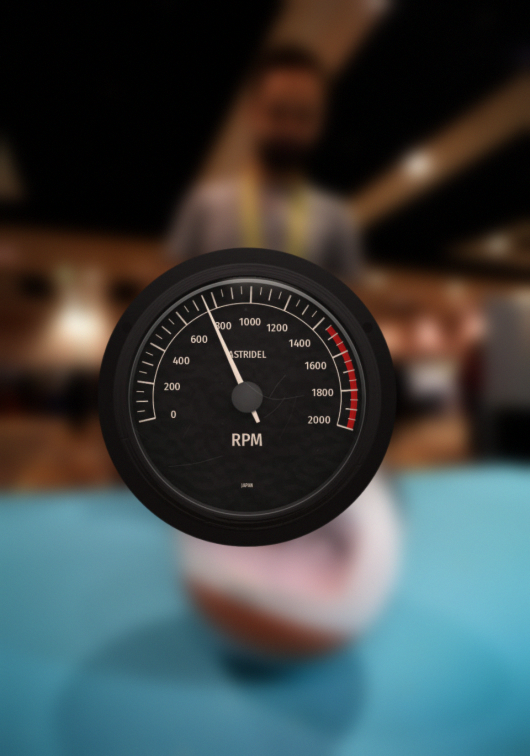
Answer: 750 (rpm)
